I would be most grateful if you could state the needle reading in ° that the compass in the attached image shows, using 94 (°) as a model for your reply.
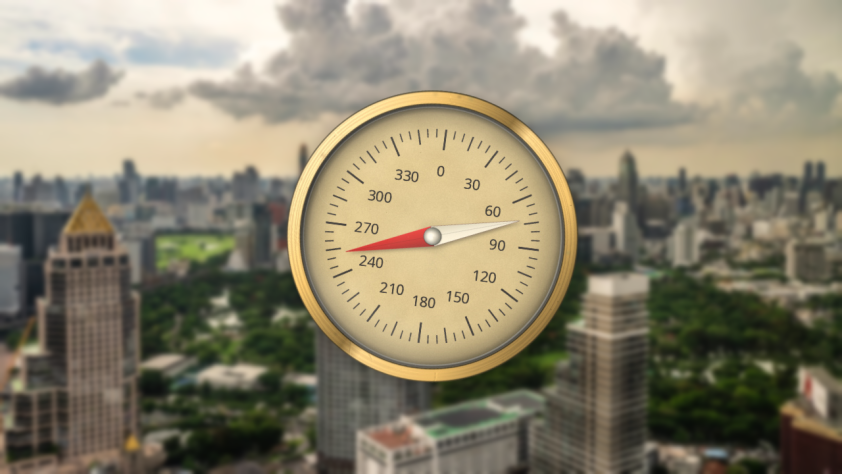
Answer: 252.5 (°)
